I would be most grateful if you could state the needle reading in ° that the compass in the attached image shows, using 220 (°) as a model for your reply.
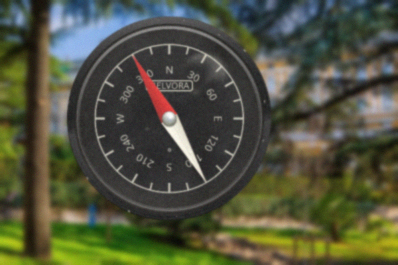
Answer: 330 (°)
